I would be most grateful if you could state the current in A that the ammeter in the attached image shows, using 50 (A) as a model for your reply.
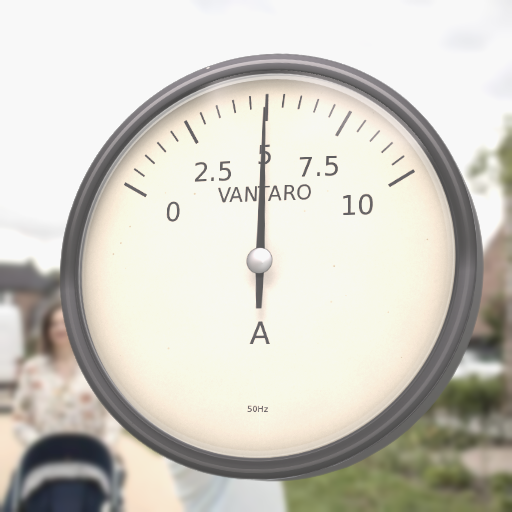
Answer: 5 (A)
